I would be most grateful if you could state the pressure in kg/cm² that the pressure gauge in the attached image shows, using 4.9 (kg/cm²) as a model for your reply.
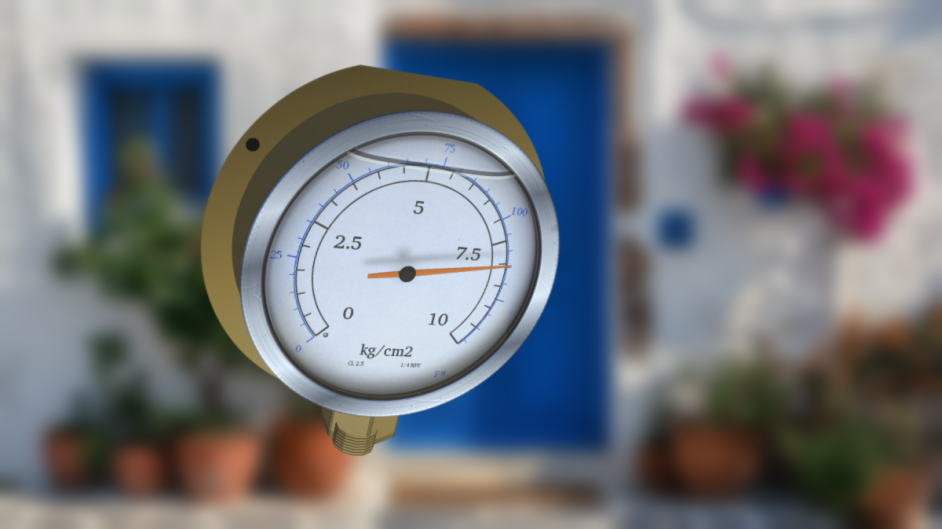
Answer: 8 (kg/cm²)
